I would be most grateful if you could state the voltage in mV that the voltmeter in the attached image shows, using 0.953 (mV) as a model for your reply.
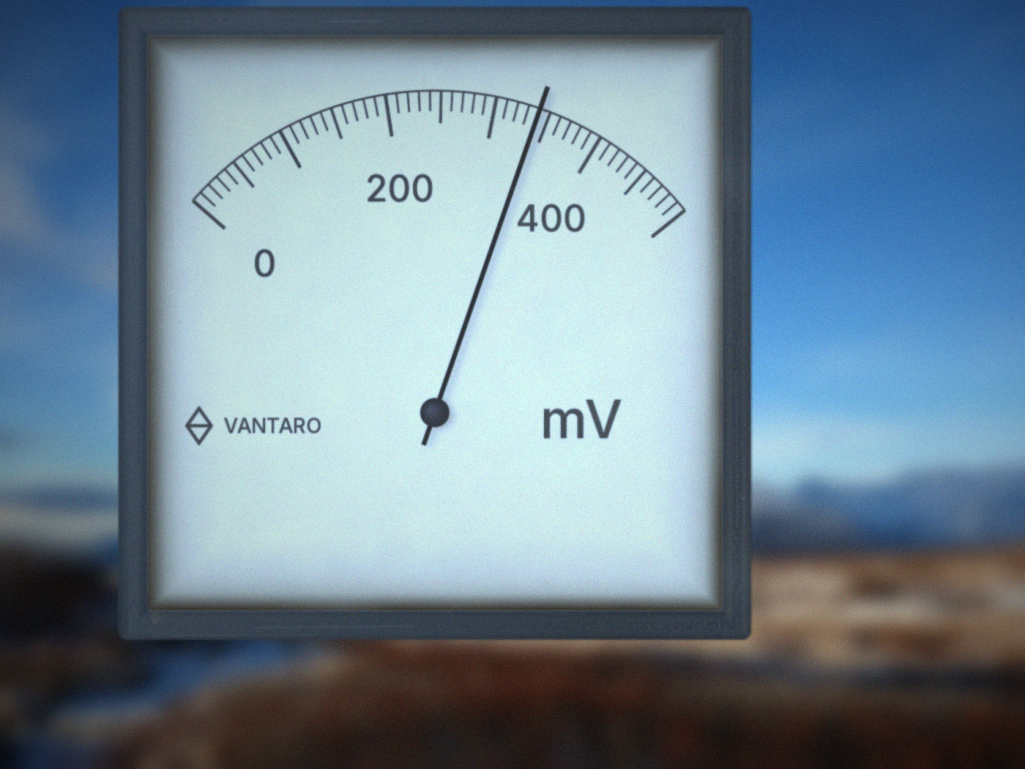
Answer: 340 (mV)
